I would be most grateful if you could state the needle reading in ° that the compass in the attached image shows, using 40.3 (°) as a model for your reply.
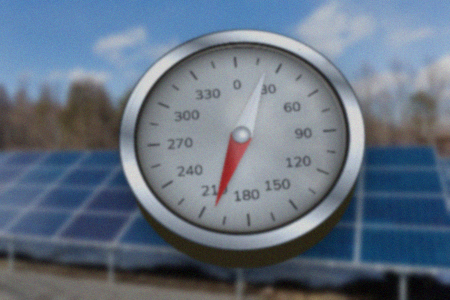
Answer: 202.5 (°)
